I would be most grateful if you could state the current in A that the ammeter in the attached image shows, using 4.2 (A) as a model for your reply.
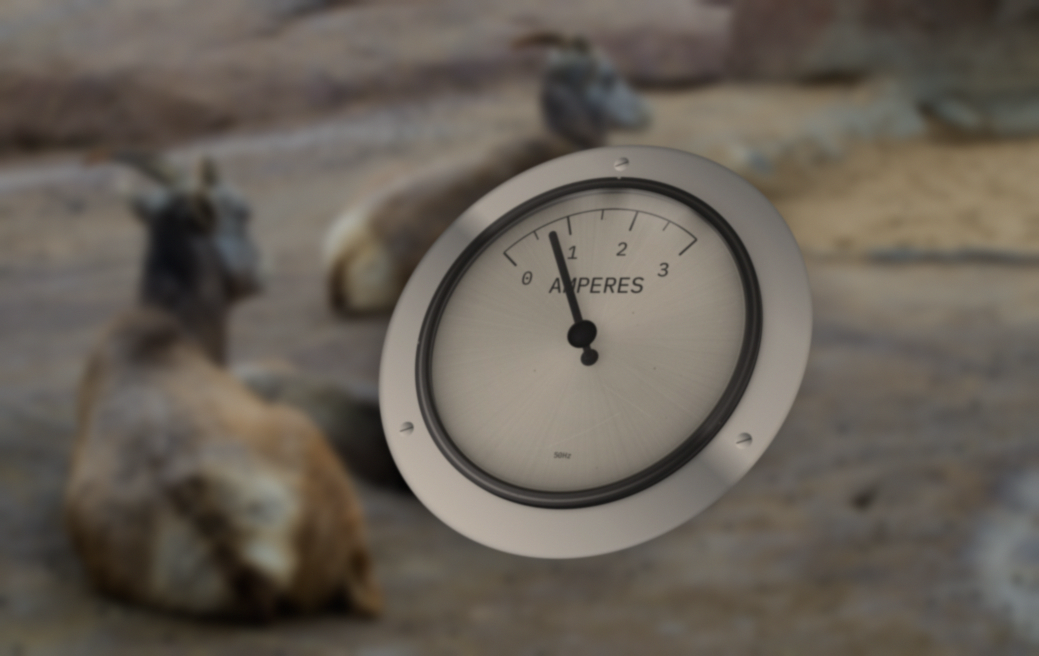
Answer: 0.75 (A)
